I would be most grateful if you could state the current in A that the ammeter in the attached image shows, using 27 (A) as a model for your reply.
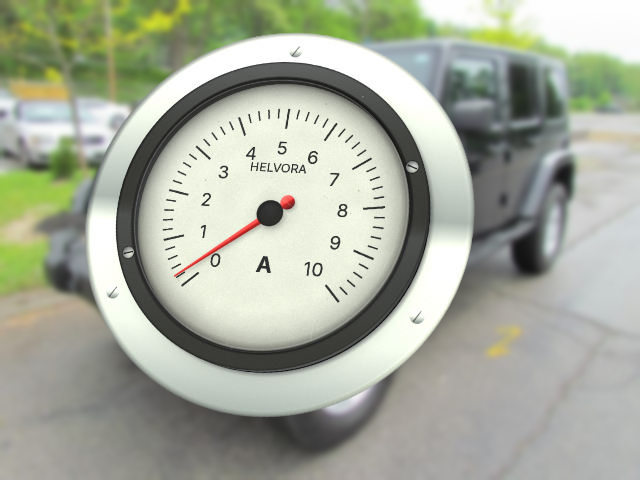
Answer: 0.2 (A)
